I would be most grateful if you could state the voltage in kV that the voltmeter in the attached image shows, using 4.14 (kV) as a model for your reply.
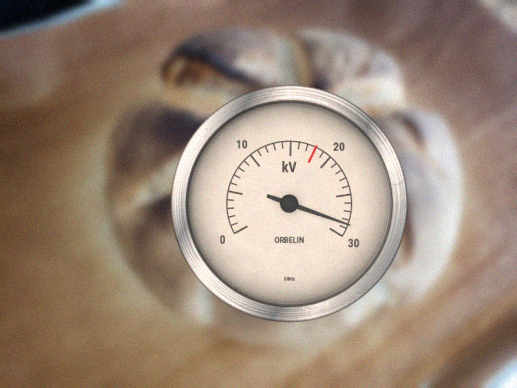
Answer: 28.5 (kV)
